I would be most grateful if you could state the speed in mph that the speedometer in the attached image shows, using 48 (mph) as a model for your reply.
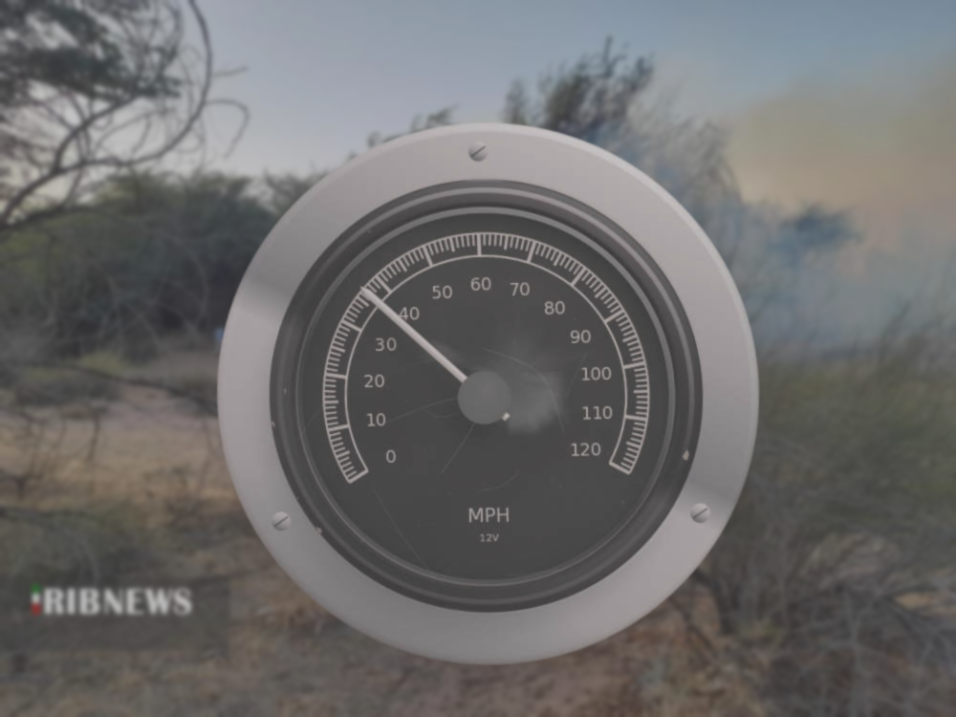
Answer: 37 (mph)
